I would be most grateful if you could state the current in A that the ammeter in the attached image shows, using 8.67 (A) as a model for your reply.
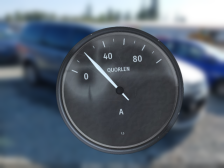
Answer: 20 (A)
